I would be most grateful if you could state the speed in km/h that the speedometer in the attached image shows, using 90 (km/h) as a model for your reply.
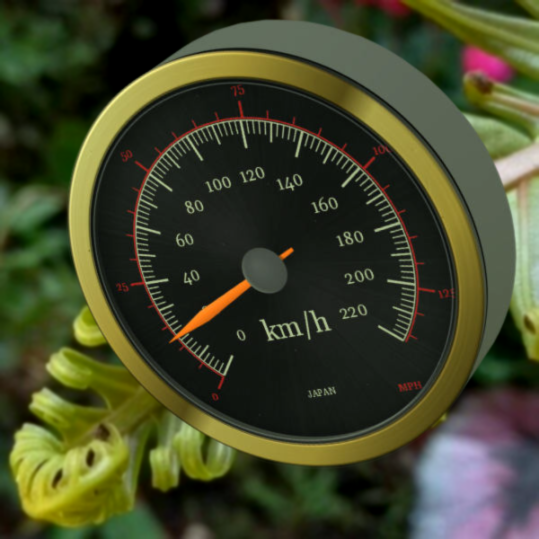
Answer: 20 (km/h)
